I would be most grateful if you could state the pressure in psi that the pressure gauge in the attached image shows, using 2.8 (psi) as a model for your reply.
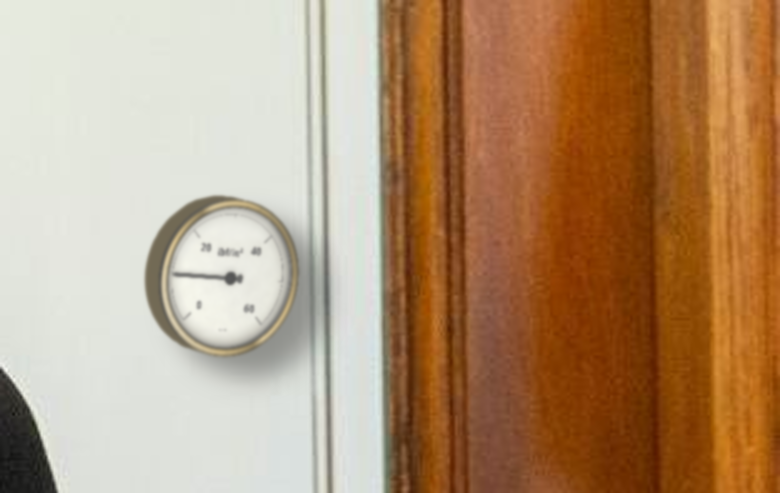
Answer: 10 (psi)
